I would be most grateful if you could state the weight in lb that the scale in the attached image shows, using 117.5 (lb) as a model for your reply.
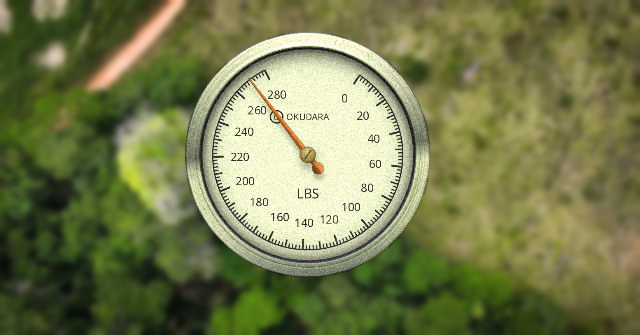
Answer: 270 (lb)
